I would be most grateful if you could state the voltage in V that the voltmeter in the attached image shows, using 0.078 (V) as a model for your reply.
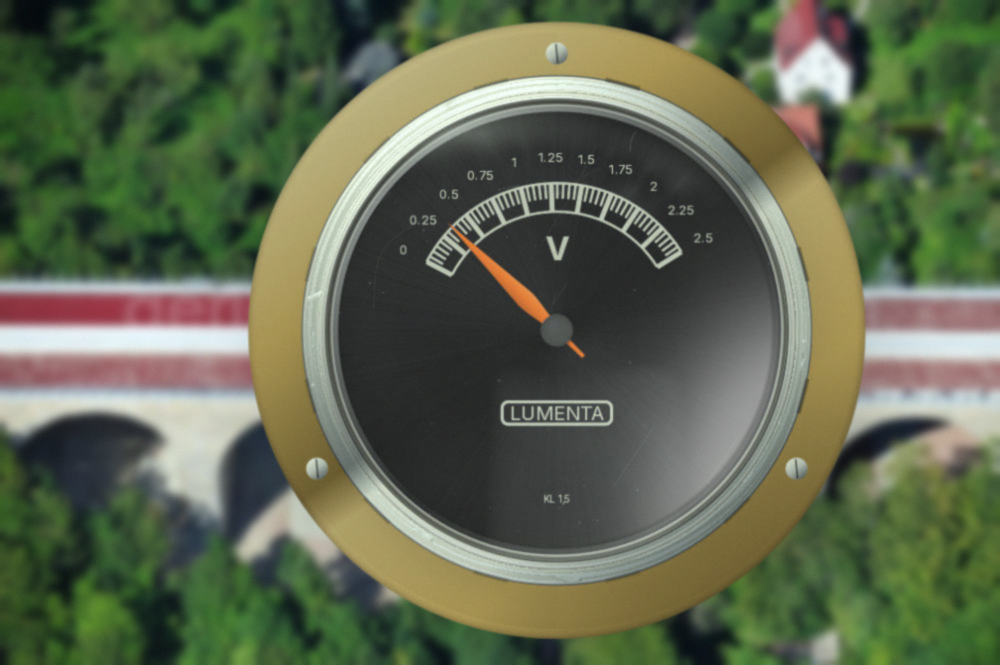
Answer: 0.35 (V)
